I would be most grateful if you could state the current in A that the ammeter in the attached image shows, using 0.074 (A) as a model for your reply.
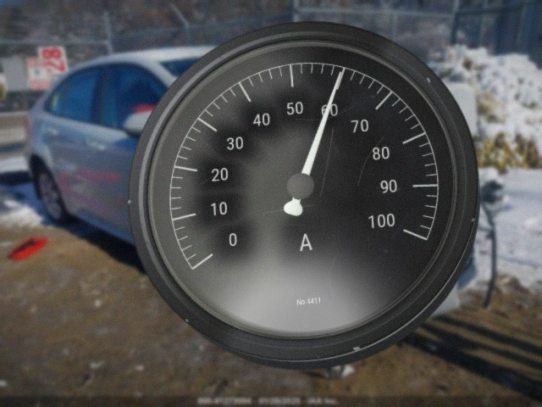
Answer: 60 (A)
